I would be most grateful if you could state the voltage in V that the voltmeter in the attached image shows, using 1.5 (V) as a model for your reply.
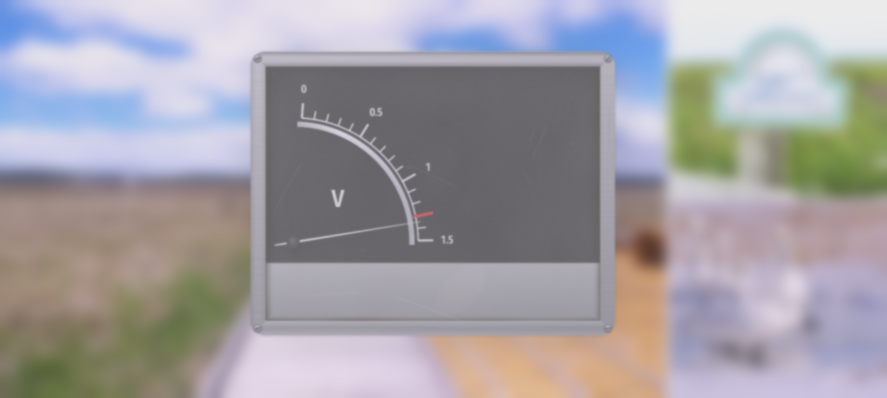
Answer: 1.35 (V)
